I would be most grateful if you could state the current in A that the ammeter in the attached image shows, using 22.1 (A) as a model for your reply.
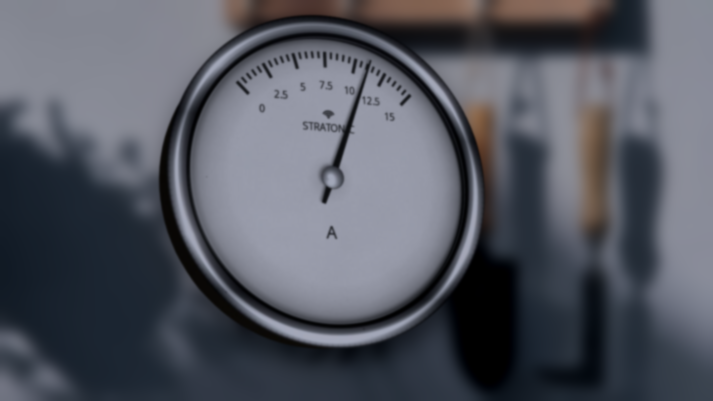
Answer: 11 (A)
